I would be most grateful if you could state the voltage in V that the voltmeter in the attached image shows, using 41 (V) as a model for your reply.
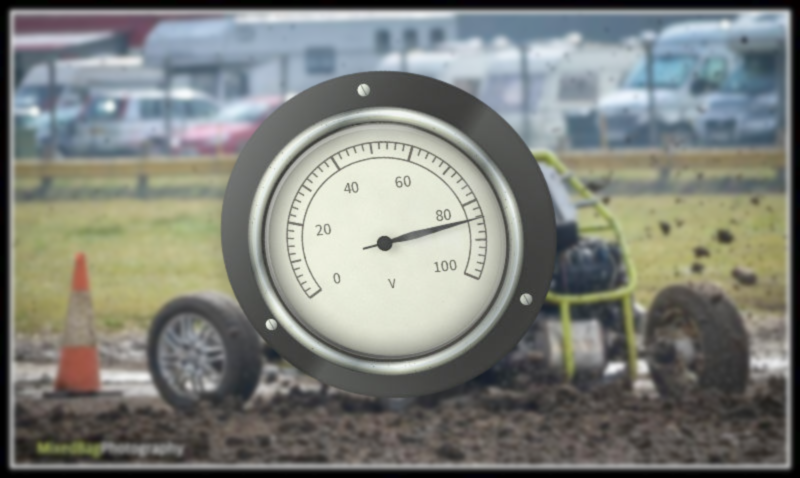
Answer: 84 (V)
